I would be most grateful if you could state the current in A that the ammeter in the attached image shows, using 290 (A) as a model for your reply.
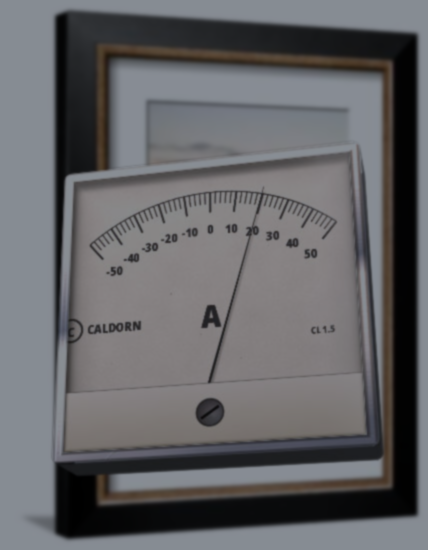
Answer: 20 (A)
